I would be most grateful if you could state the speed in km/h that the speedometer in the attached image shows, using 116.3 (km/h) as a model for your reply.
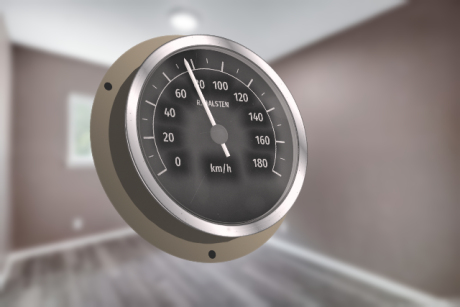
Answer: 75 (km/h)
